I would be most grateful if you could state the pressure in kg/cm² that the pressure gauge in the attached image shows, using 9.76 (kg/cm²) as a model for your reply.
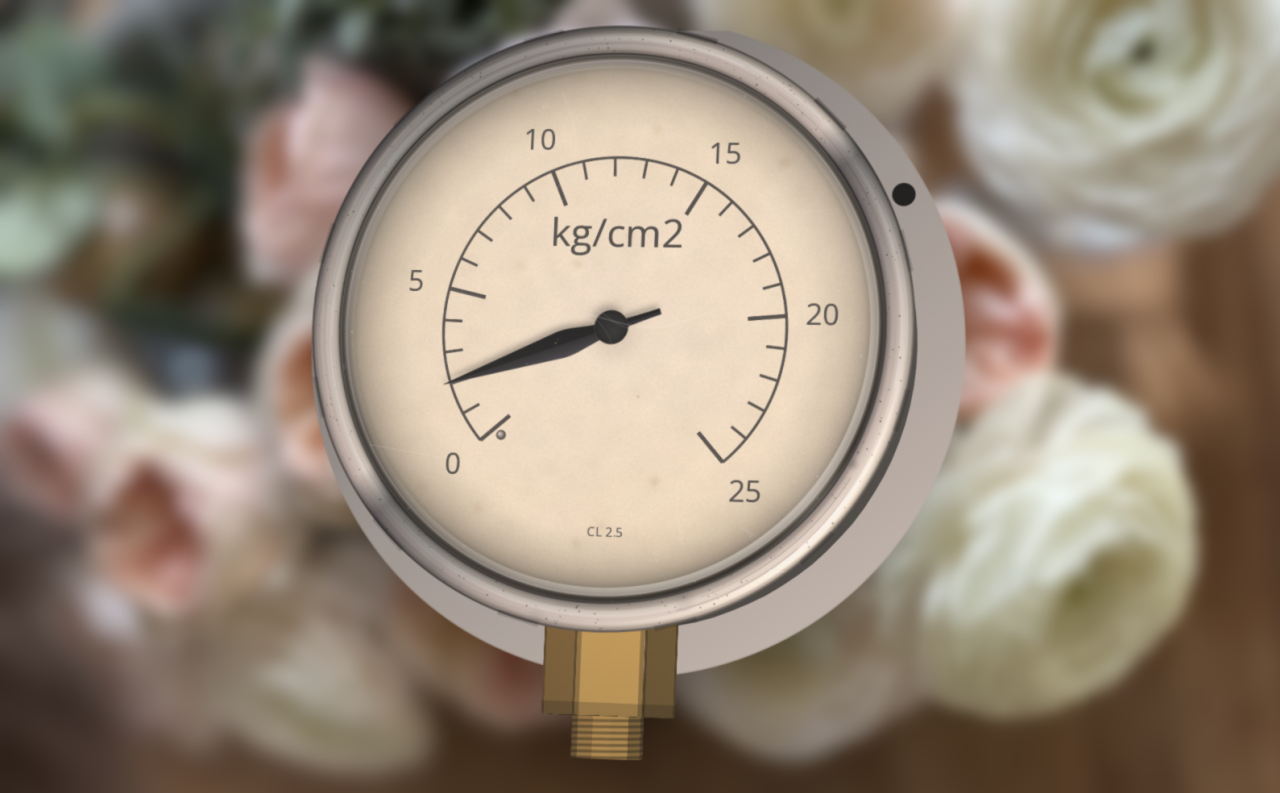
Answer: 2 (kg/cm²)
